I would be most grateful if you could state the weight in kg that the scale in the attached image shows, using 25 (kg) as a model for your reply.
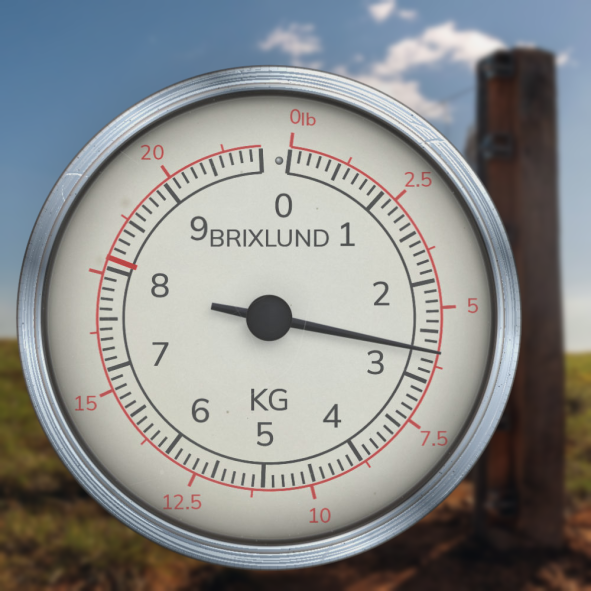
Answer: 2.7 (kg)
